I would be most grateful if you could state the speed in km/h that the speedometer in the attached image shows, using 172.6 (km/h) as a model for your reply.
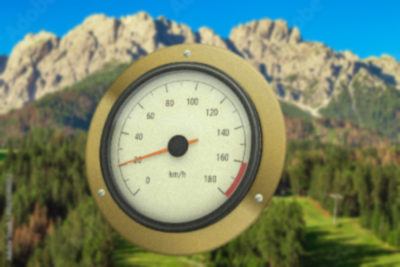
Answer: 20 (km/h)
